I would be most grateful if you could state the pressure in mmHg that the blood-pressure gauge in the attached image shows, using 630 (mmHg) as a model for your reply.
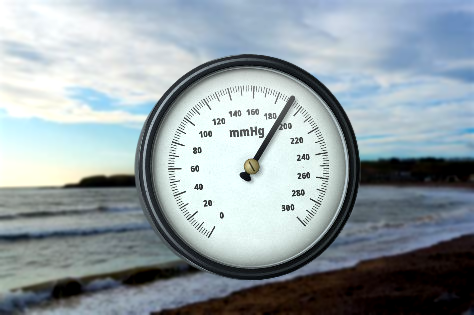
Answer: 190 (mmHg)
